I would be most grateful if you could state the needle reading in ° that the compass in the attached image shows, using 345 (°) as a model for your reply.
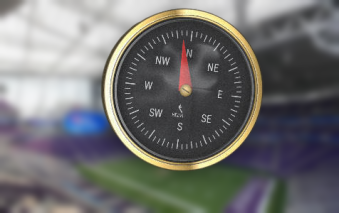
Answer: 350 (°)
